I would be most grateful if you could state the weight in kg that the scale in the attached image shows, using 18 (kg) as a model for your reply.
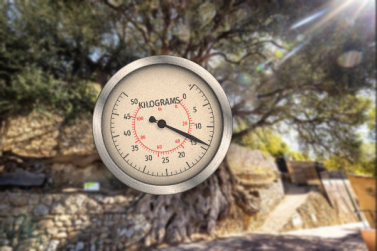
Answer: 14 (kg)
